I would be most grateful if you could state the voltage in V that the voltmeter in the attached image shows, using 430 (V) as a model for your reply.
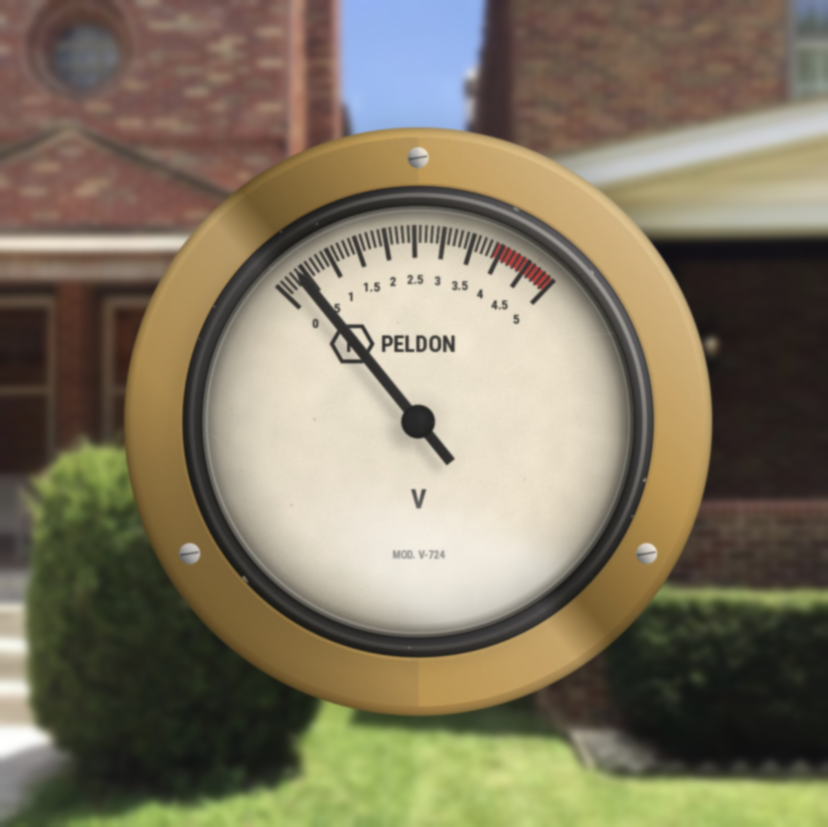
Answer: 0.4 (V)
